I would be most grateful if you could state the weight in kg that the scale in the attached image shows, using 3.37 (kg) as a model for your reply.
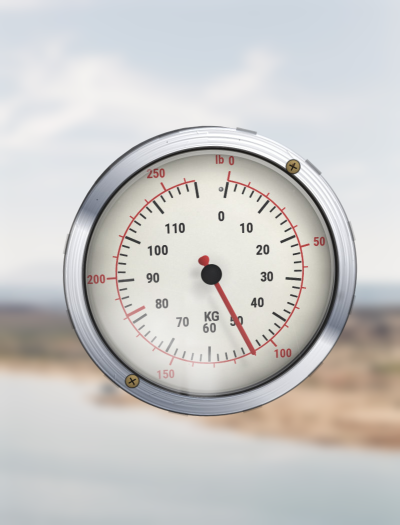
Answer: 50 (kg)
